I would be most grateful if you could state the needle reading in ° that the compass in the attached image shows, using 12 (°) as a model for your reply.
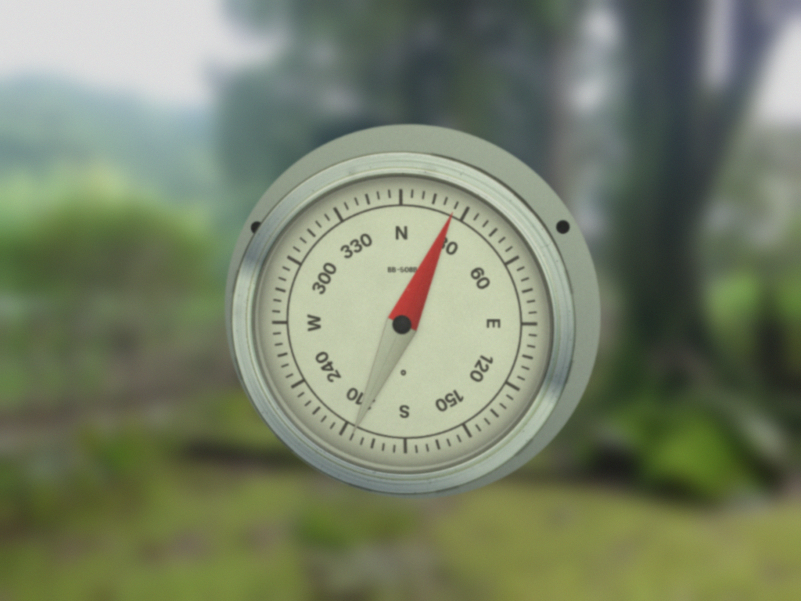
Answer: 25 (°)
